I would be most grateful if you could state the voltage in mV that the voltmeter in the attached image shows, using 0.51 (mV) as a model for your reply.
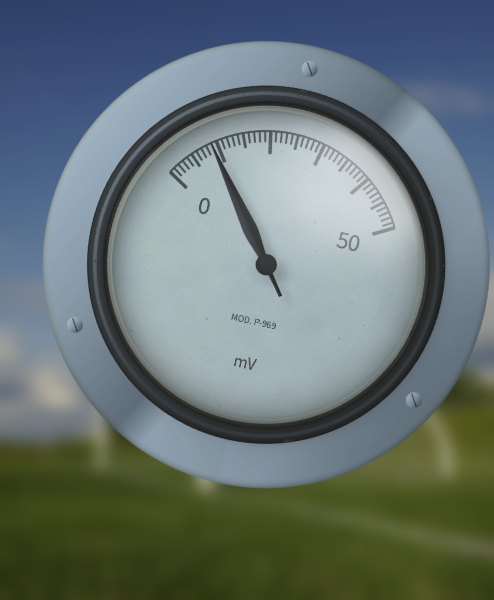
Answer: 9 (mV)
